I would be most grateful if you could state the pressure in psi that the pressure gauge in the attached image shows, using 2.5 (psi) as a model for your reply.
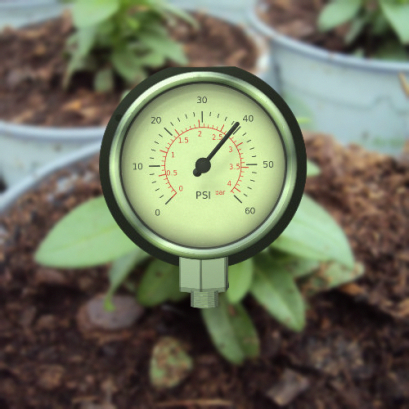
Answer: 39 (psi)
